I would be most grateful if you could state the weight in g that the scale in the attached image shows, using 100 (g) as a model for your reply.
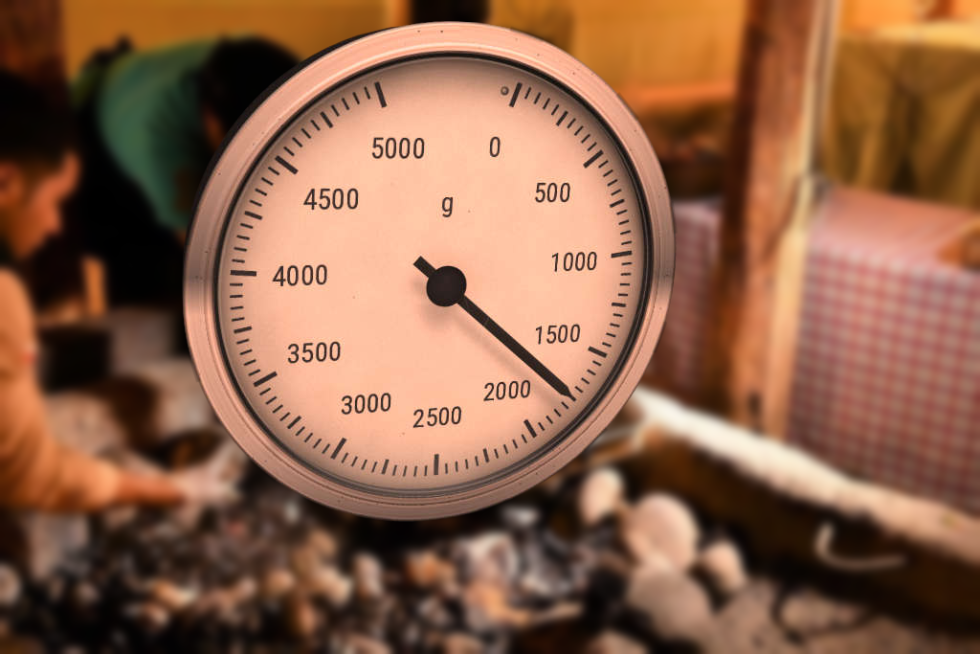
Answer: 1750 (g)
